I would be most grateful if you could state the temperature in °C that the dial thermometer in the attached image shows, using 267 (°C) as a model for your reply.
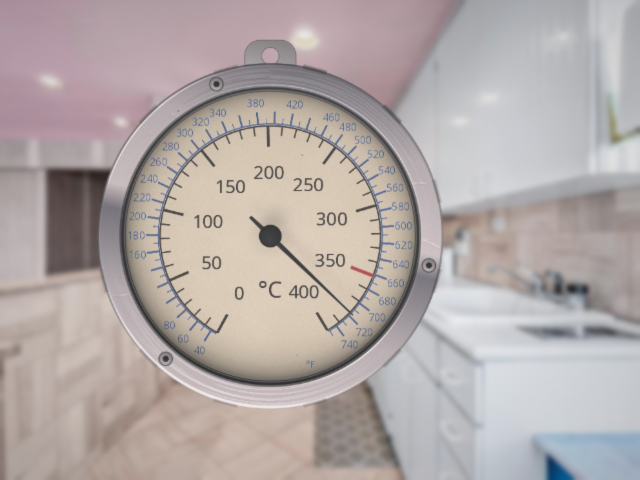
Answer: 380 (°C)
